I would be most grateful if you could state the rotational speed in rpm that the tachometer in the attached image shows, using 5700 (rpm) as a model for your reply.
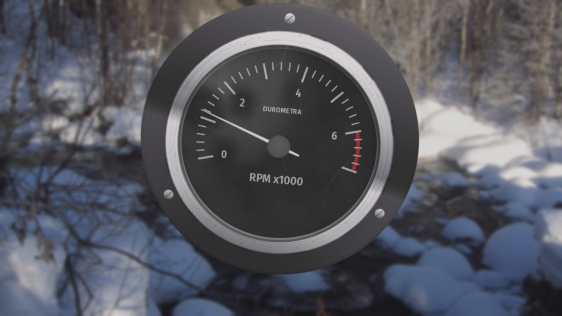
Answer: 1200 (rpm)
